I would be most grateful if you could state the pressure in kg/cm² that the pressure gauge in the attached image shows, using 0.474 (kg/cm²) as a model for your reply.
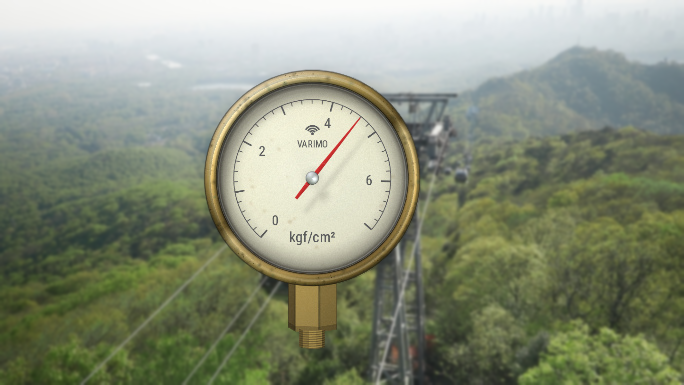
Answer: 4.6 (kg/cm²)
